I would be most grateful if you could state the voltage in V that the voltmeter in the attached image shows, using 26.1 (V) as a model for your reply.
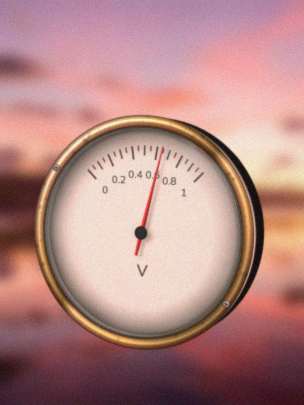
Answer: 0.65 (V)
